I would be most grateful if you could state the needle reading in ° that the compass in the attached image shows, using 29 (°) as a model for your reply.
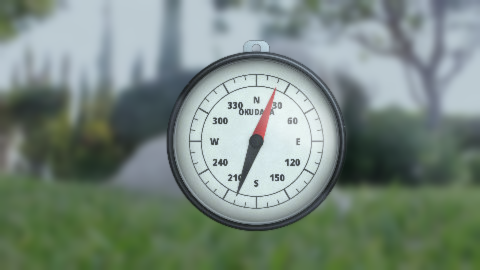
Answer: 20 (°)
